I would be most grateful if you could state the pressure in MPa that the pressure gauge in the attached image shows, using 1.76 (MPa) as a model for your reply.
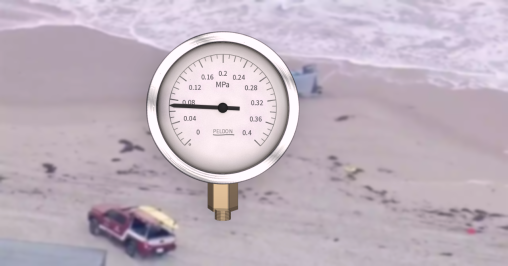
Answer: 0.07 (MPa)
